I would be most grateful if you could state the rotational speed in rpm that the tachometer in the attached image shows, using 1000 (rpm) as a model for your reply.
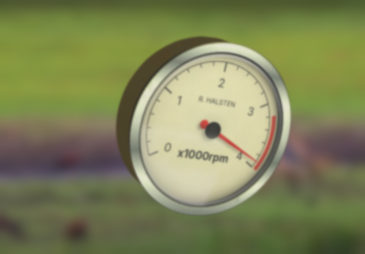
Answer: 3900 (rpm)
